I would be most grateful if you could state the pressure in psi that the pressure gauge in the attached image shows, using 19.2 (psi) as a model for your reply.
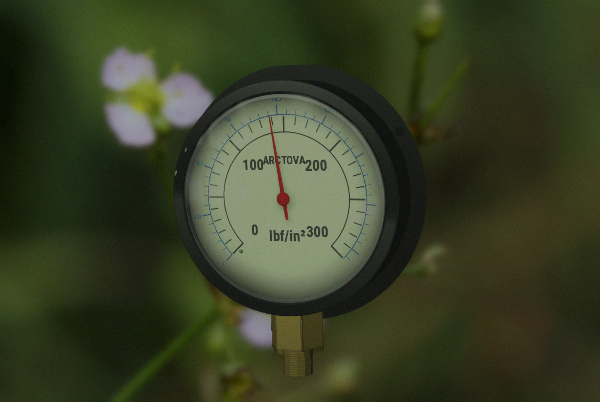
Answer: 140 (psi)
